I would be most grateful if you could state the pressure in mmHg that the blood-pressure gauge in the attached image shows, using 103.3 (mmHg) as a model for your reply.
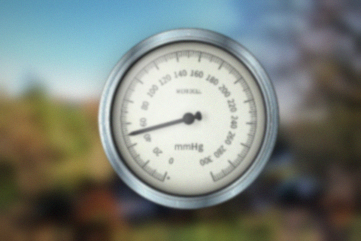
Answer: 50 (mmHg)
